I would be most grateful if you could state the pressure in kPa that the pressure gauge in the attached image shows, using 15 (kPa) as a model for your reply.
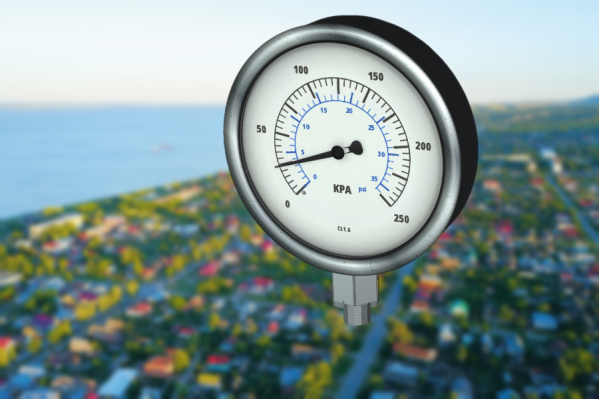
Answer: 25 (kPa)
